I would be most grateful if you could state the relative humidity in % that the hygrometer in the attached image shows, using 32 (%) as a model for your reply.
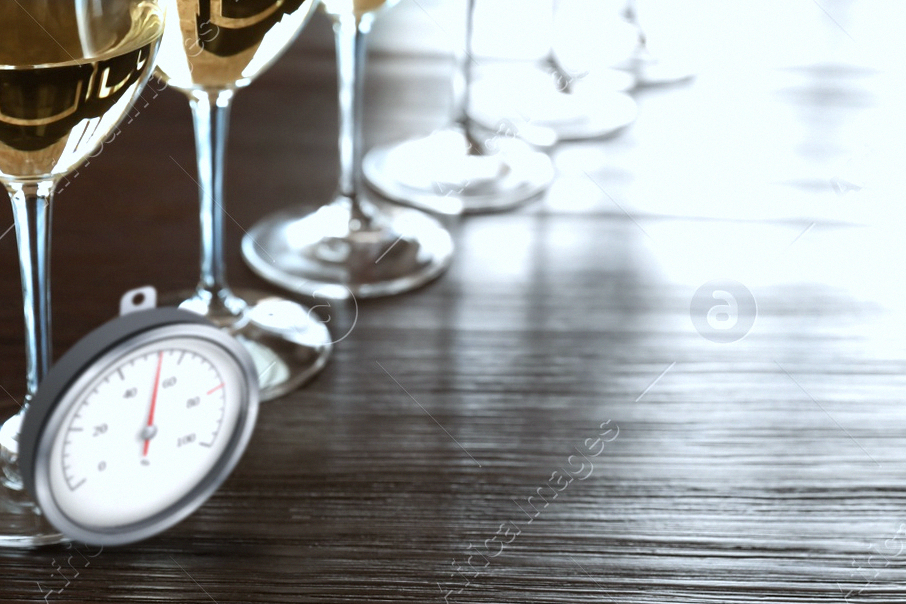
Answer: 52 (%)
